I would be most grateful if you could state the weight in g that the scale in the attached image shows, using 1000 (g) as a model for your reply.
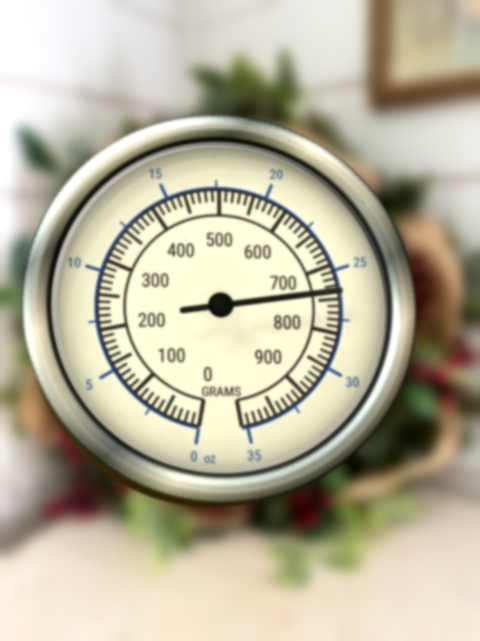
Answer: 740 (g)
